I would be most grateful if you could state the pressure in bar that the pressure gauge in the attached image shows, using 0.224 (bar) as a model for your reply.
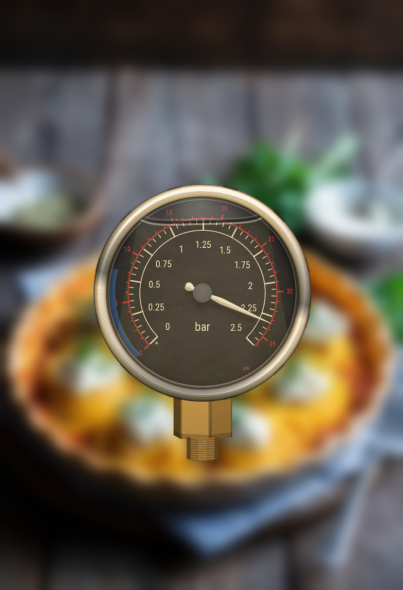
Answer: 2.3 (bar)
